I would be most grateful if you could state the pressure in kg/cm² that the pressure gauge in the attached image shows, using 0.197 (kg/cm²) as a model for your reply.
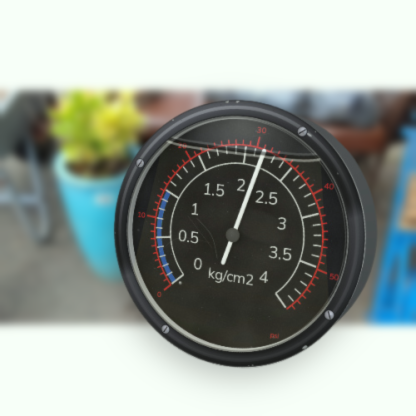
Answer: 2.2 (kg/cm²)
